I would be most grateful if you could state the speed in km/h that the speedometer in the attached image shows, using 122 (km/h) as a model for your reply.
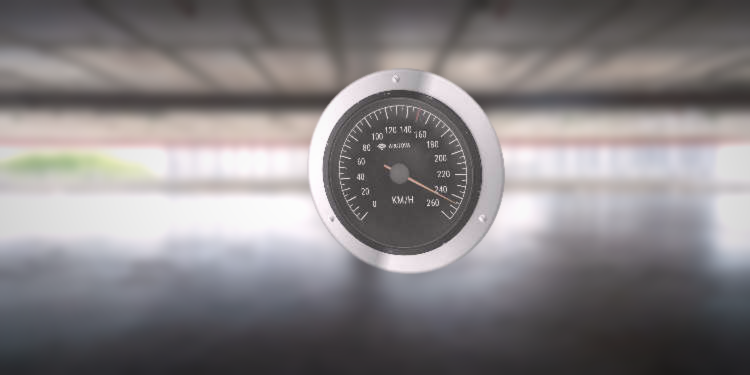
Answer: 245 (km/h)
